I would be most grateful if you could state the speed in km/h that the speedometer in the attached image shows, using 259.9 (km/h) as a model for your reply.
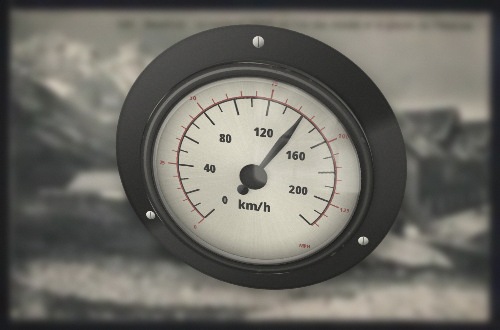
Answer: 140 (km/h)
